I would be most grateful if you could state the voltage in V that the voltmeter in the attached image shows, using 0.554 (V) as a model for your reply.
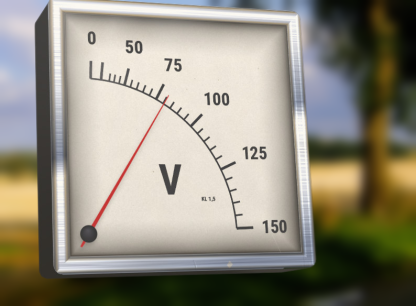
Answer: 80 (V)
